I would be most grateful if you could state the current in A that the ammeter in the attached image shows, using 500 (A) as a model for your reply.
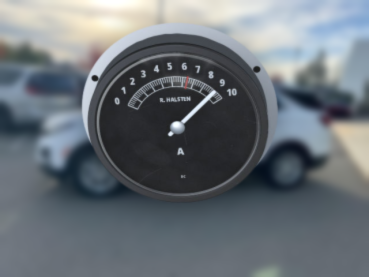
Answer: 9 (A)
